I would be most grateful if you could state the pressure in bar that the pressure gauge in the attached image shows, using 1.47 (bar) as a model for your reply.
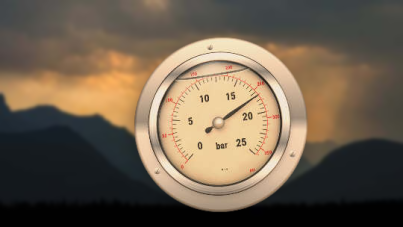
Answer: 18 (bar)
